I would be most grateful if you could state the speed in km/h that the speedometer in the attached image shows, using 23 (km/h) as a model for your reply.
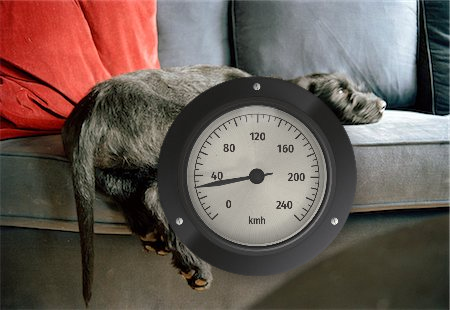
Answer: 30 (km/h)
